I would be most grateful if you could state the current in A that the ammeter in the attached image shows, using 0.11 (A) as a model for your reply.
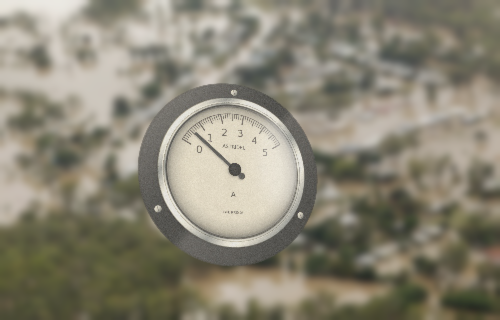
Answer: 0.5 (A)
